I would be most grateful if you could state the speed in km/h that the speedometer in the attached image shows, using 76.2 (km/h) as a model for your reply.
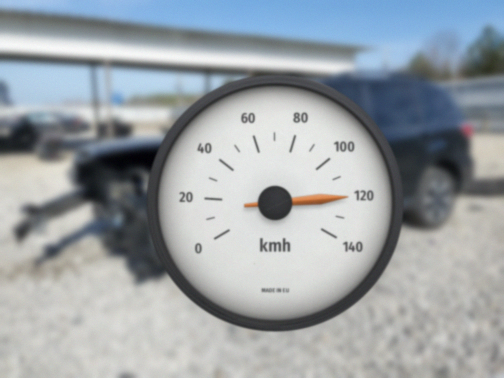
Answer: 120 (km/h)
